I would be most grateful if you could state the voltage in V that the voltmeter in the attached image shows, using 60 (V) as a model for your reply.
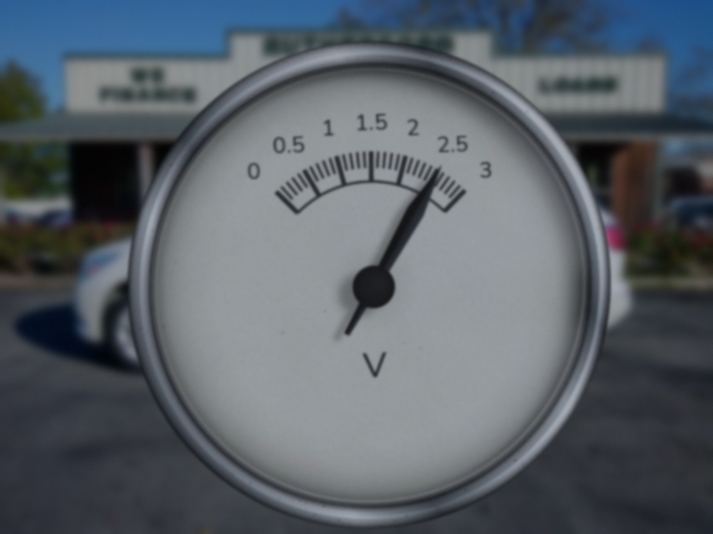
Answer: 2.5 (V)
